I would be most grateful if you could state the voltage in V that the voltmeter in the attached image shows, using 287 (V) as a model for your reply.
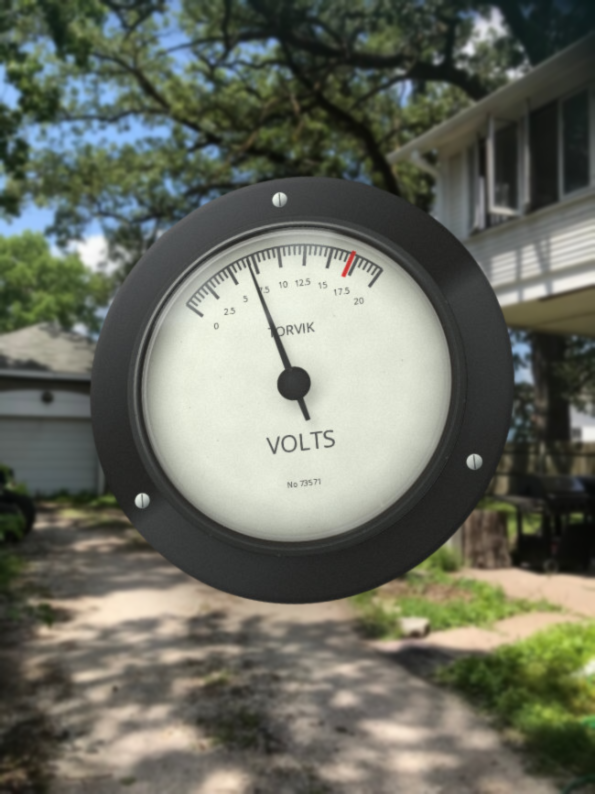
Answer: 7 (V)
